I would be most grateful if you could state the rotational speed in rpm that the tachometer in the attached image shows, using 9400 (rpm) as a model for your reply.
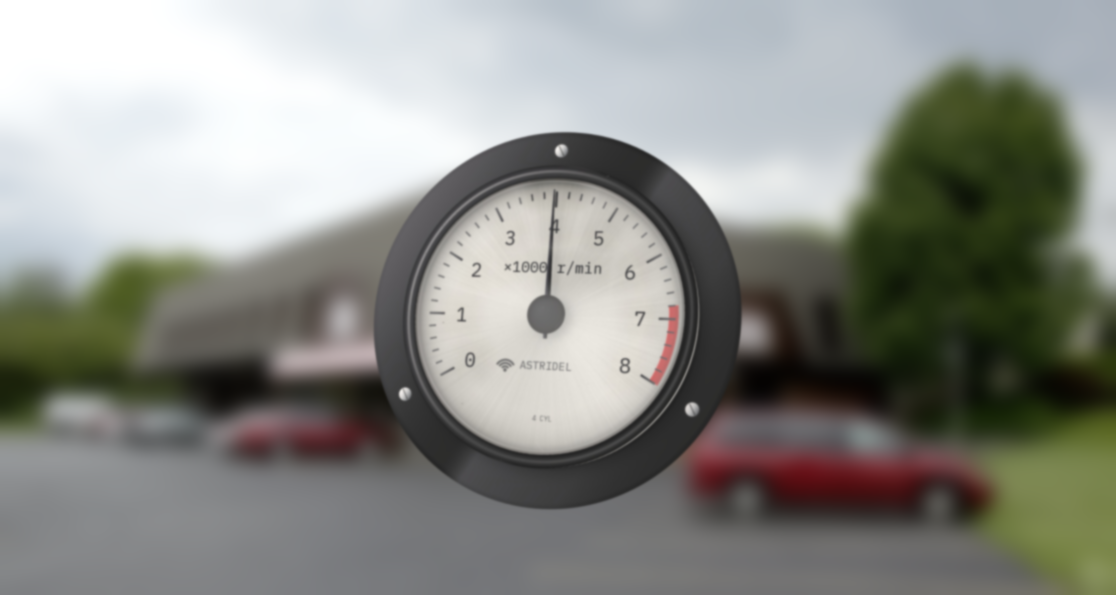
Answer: 4000 (rpm)
